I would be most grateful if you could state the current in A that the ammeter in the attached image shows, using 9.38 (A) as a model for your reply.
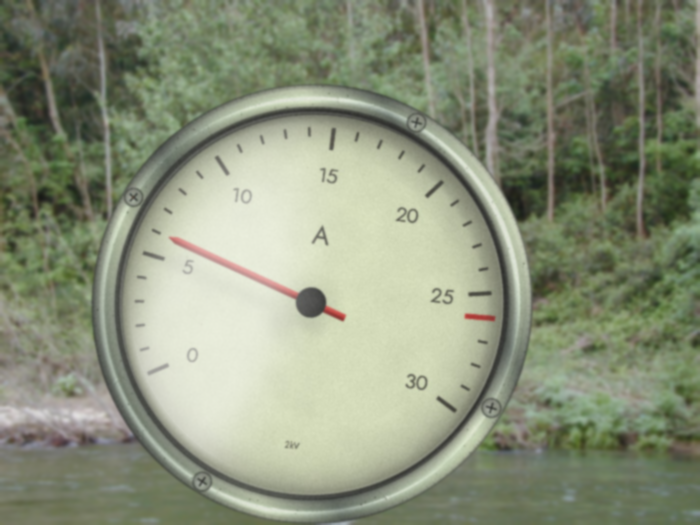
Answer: 6 (A)
